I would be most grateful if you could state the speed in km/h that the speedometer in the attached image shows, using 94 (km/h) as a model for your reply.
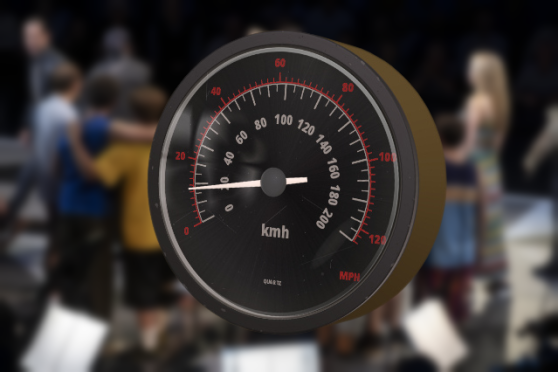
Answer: 17.5 (km/h)
